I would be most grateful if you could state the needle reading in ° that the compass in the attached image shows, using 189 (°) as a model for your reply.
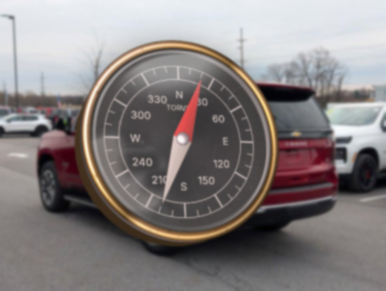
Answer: 20 (°)
